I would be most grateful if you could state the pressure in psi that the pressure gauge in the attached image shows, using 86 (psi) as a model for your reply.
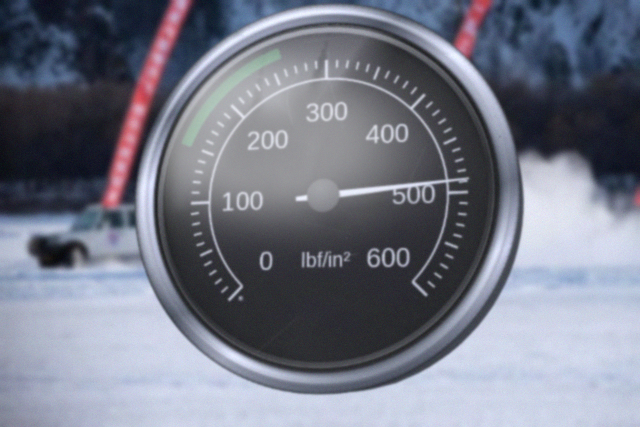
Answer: 490 (psi)
